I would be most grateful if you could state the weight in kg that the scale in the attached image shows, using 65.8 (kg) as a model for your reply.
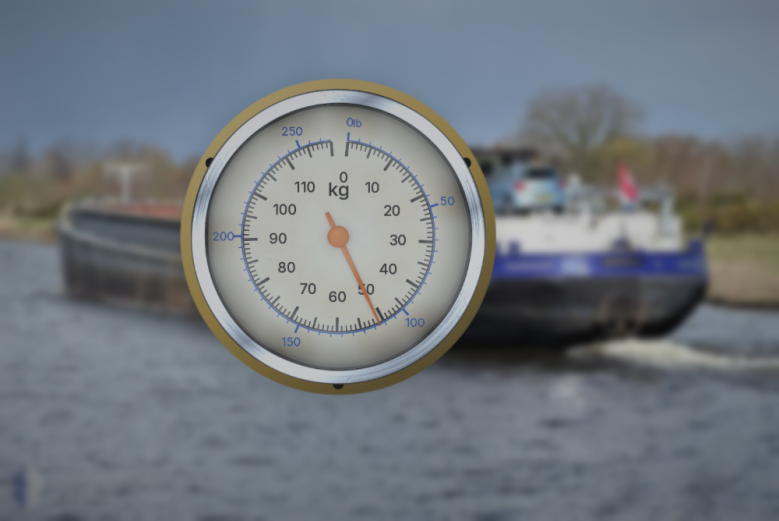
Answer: 51 (kg)
